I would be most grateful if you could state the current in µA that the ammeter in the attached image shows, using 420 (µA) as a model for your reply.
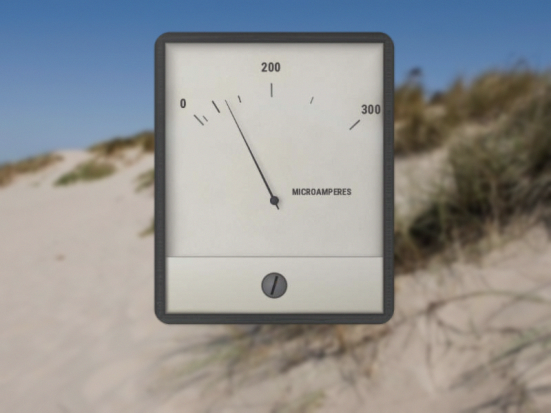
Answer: 125 (µA)
